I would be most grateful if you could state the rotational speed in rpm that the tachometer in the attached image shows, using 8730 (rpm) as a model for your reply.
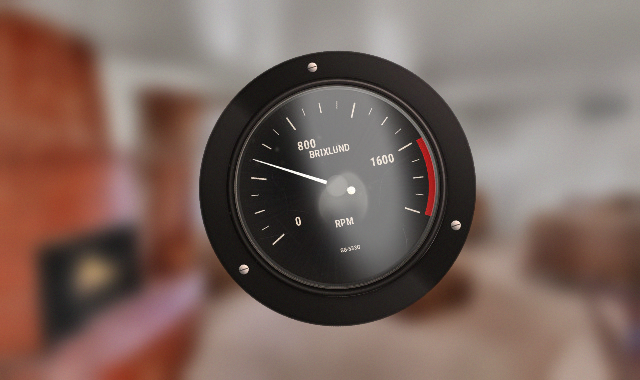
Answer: 500 (rpm)
